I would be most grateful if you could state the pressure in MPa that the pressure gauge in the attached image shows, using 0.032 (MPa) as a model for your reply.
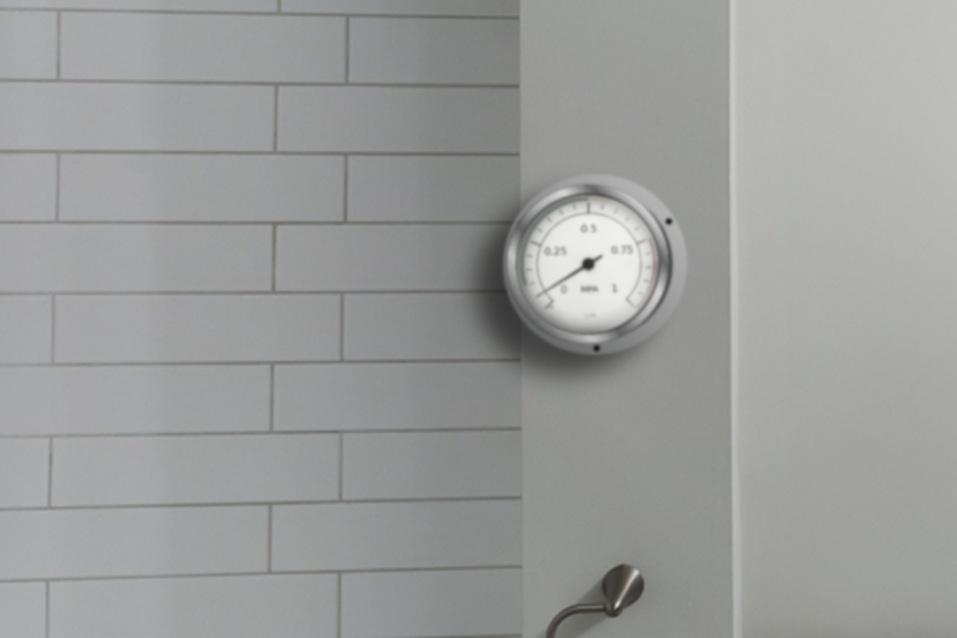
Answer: 0.05 (MPa)
